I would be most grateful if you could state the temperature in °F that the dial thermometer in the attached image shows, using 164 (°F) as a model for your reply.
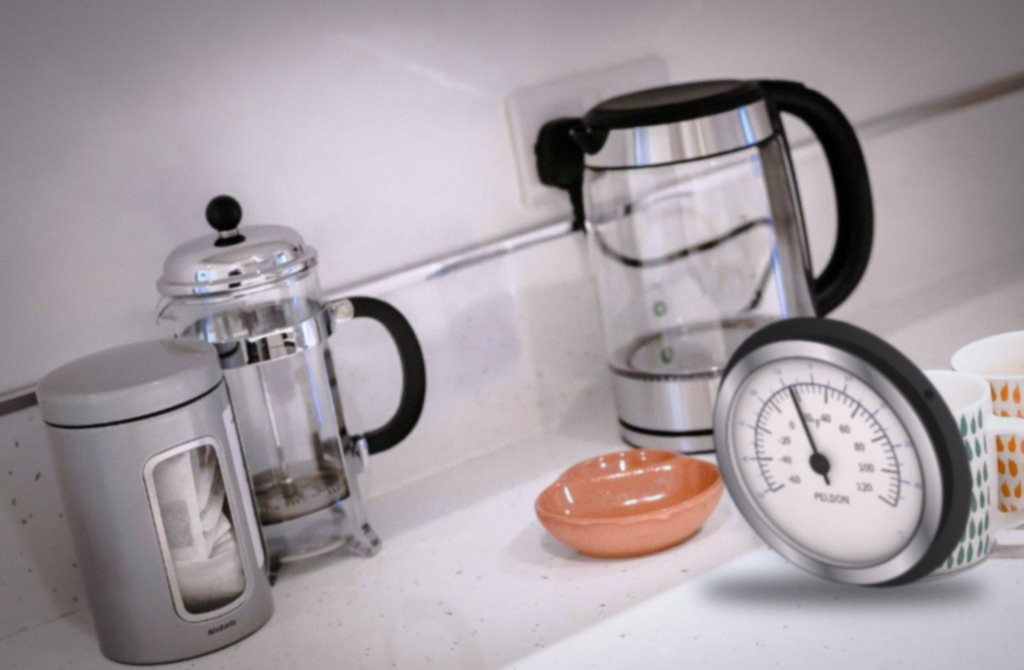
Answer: 20 (°F)
